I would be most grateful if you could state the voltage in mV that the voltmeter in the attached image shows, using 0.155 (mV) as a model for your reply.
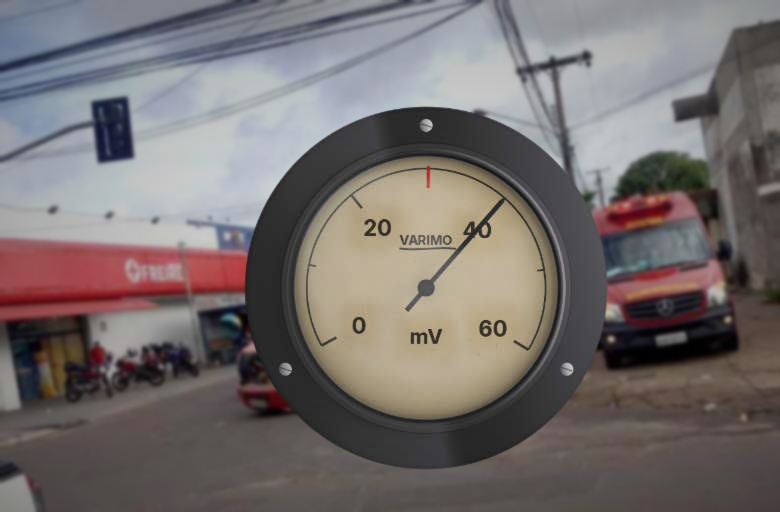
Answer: 40 (mV)
